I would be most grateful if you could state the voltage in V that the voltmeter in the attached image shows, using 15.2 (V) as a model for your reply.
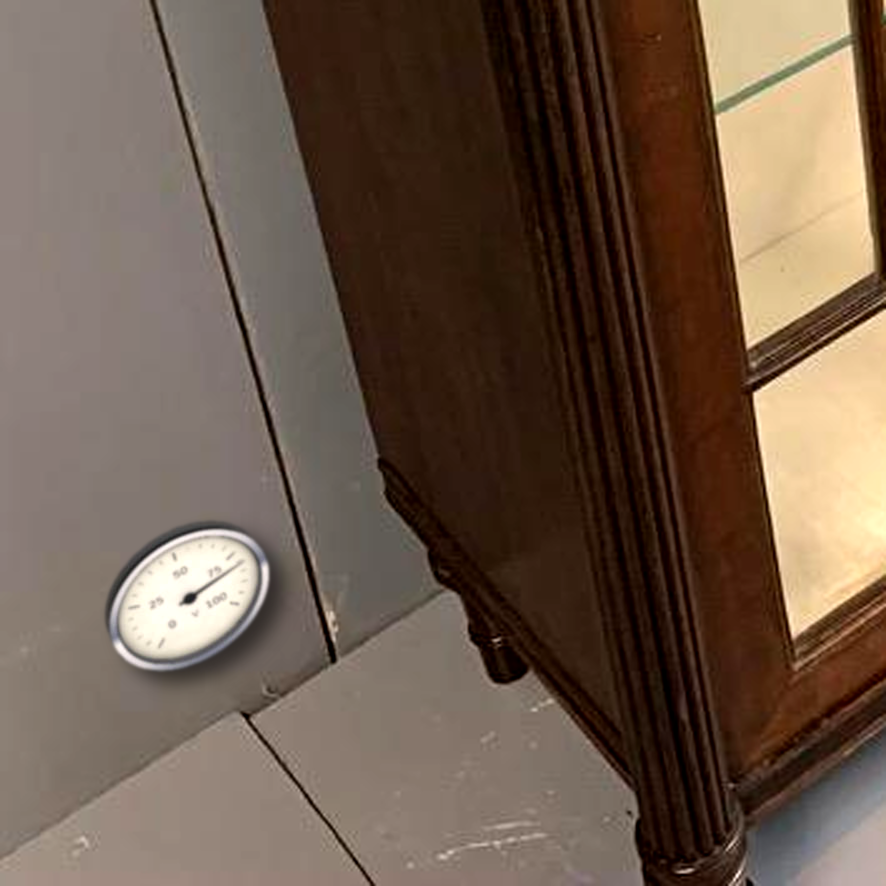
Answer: 80 (V)
